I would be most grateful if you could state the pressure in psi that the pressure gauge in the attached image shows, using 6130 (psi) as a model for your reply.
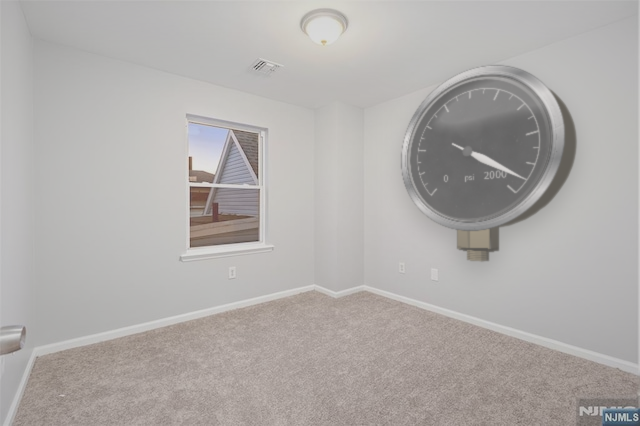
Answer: 1900 (psi)
